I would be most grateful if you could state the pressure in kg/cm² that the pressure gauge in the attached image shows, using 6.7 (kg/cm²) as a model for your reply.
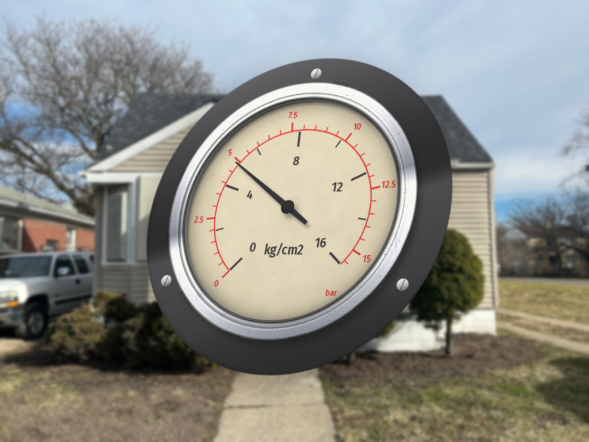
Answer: 5 (kg/cm²)
